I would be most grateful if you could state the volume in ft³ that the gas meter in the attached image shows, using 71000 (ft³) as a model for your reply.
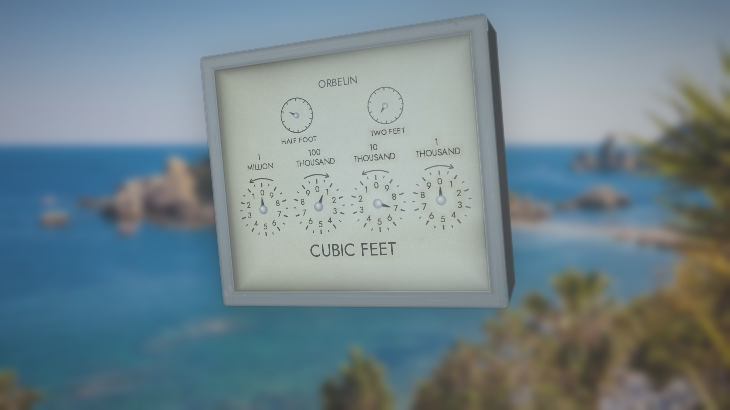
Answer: 7000 (ft³)
